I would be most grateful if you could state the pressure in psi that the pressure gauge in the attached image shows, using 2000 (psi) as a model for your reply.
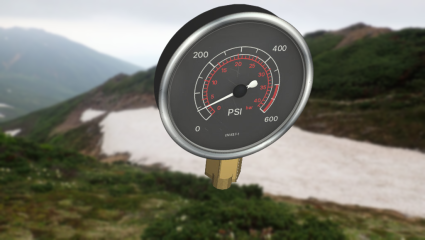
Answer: 50 (psi)
